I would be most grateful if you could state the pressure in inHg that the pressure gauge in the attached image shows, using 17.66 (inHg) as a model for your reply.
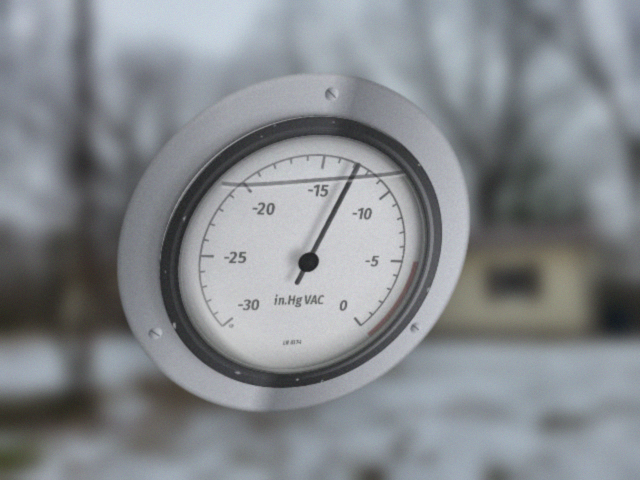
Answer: -13 (inHg)
